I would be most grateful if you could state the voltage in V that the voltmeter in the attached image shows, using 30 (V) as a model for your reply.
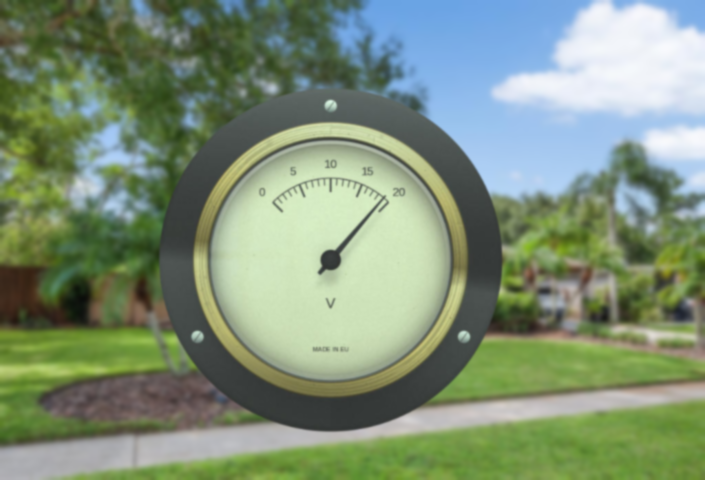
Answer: 19 (V)
